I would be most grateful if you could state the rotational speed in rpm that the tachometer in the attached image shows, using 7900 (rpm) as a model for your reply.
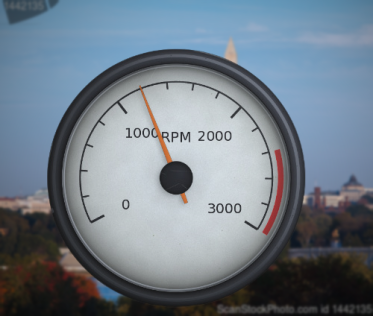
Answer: 1200 (rpm)
